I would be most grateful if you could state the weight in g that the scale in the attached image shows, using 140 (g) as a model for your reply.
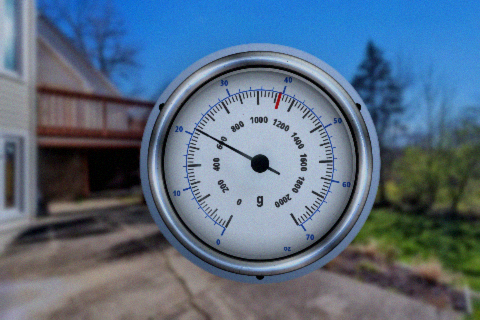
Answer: 600 (g)
